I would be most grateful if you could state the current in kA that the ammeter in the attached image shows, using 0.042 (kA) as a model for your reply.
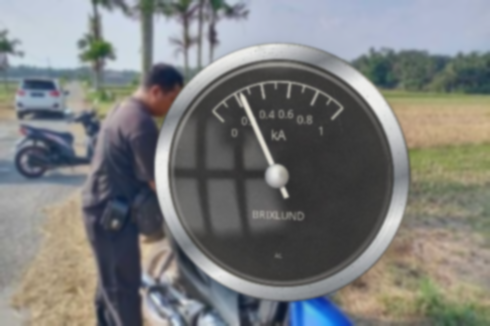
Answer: 0.25 (kA)
